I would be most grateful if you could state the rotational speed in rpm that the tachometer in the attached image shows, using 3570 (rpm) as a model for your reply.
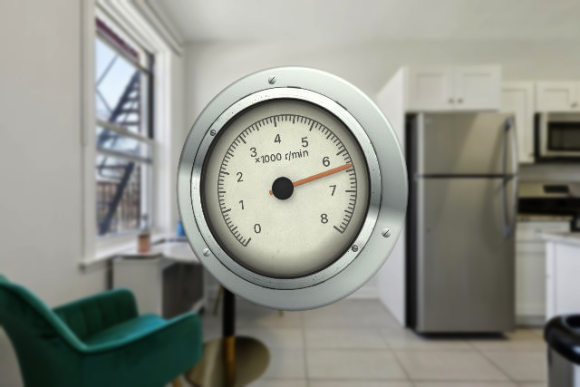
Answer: 6400 (rpm)
